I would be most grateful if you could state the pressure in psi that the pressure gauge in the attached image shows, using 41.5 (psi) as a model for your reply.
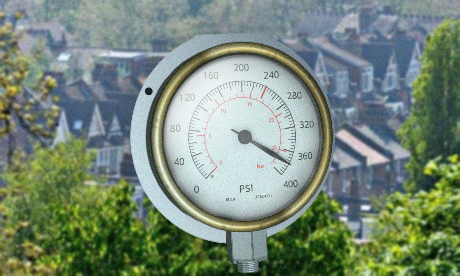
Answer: 380 (psi)
